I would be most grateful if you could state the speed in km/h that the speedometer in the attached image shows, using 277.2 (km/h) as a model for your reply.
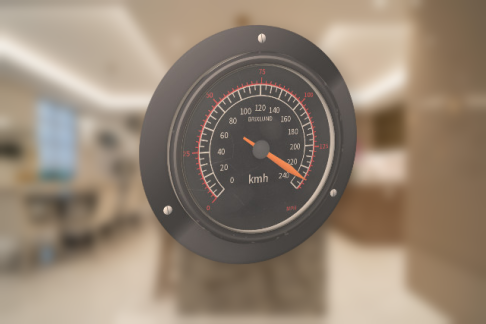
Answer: 230 (km/h)
